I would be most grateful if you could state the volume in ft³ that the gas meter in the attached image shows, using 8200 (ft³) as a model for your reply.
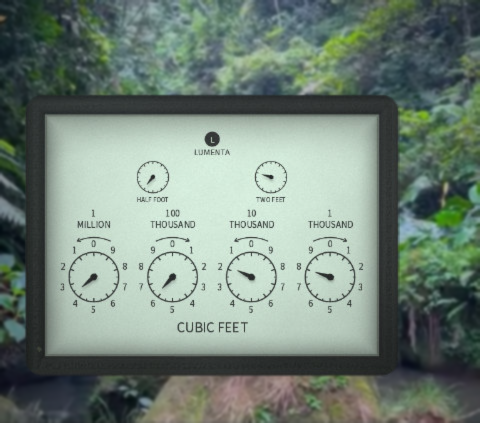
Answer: 361800 (ft³)
